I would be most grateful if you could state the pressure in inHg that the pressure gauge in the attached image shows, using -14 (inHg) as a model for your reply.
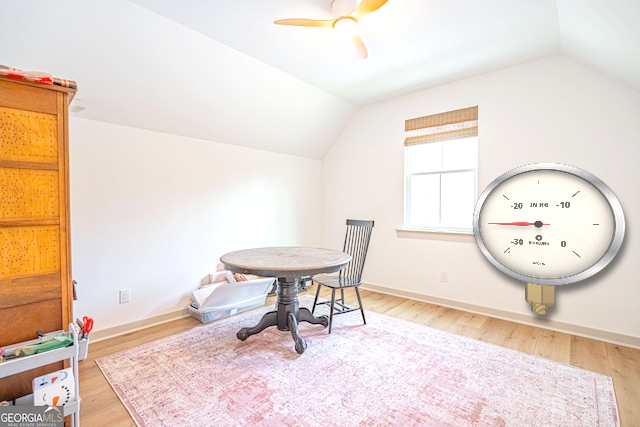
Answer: -25 (inHg)
